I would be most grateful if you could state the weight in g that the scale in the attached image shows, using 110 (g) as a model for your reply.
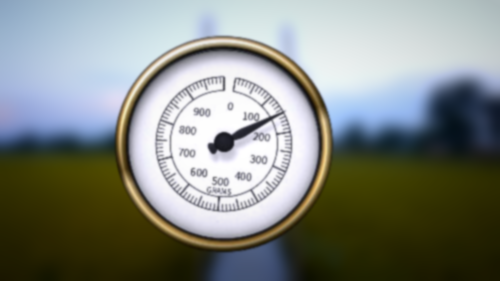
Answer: 150 (g)
